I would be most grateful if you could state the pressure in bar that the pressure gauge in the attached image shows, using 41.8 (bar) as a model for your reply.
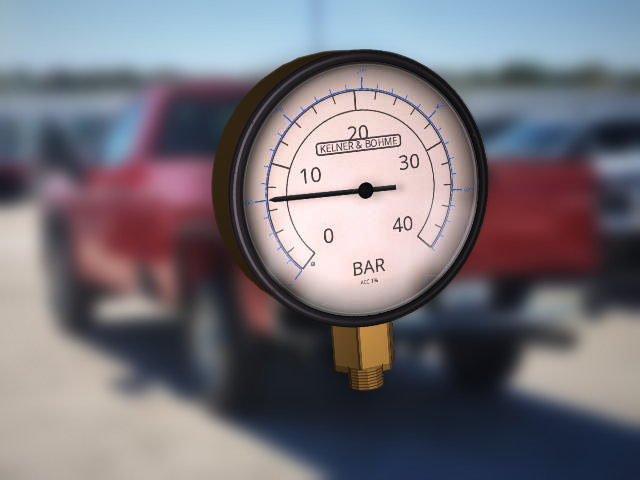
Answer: 7 (bar)
